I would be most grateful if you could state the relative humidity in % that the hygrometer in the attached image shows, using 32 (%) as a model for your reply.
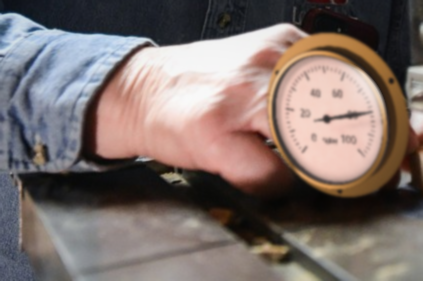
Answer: 80 (%)
